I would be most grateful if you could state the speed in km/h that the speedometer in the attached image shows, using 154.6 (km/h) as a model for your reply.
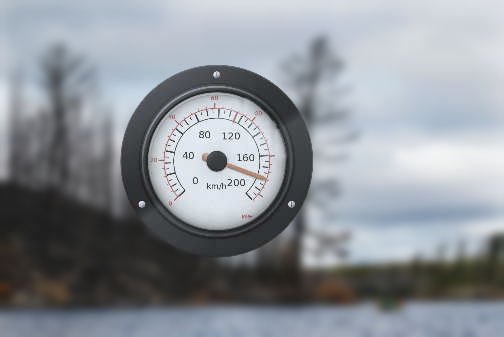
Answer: 180 (km/h)
